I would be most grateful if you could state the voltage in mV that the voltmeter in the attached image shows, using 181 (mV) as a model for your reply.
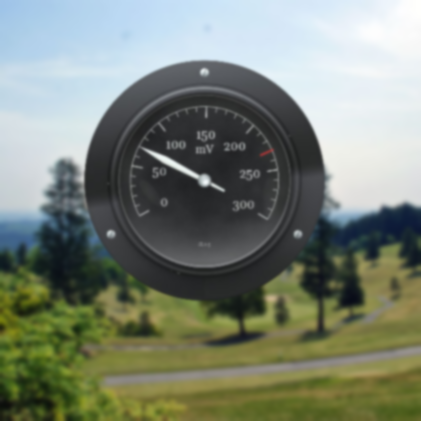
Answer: 70 (mV)
